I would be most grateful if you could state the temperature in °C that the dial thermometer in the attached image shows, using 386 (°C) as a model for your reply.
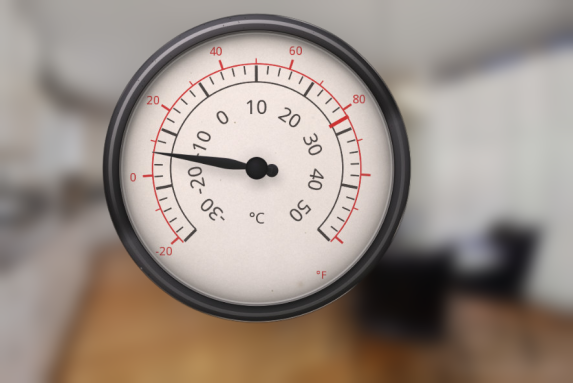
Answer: -14 (°C)
